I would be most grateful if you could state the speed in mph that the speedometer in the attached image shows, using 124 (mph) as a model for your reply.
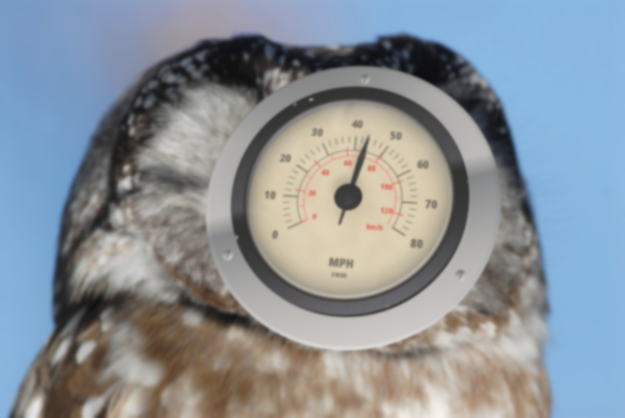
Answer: 44 (mph)
